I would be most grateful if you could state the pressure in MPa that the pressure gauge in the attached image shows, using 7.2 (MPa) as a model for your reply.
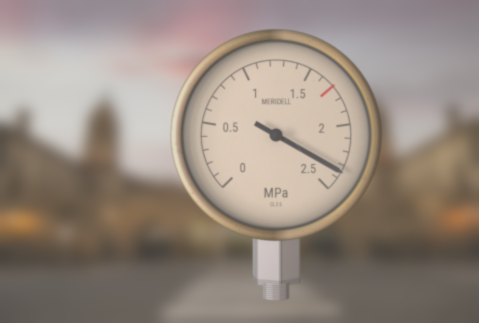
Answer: 2.35 (MPa)
